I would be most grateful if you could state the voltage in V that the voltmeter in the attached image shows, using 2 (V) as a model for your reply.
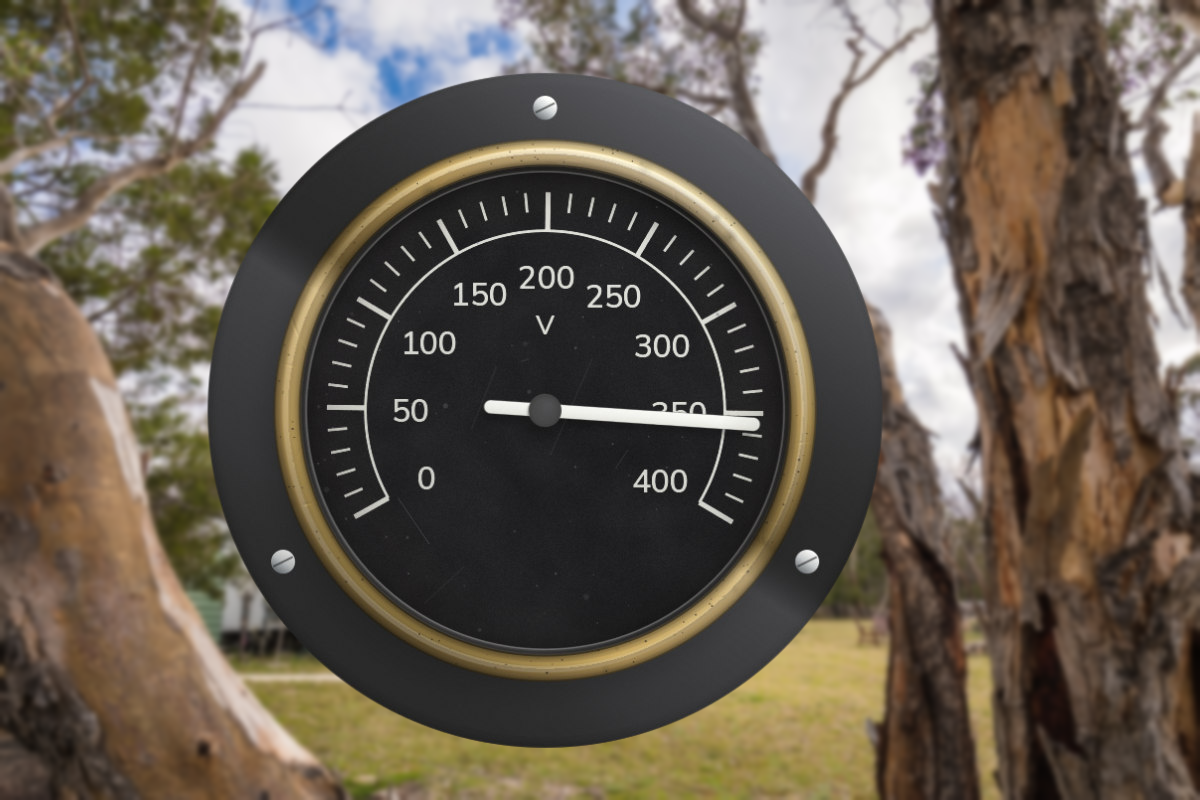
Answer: 355 (V)
